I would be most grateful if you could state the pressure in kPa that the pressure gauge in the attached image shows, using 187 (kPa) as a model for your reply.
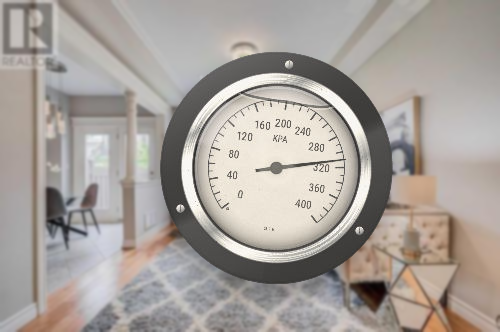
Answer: 310 (kPa)
